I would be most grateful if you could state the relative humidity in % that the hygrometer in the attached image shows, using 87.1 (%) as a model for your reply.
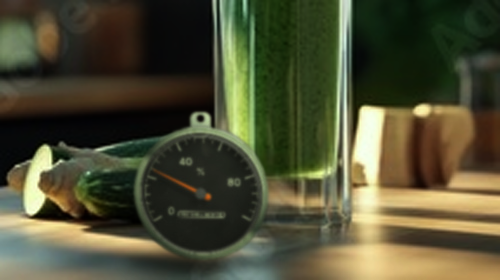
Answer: 24 (%)
